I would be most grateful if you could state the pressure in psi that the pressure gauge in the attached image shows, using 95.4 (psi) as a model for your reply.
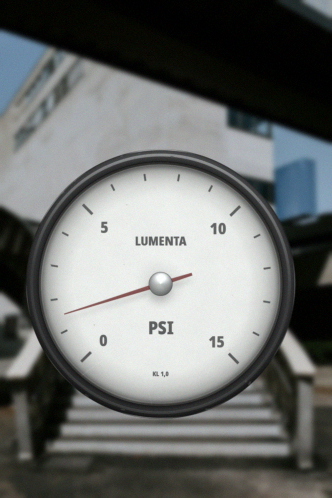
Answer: 1.5 (psi)
